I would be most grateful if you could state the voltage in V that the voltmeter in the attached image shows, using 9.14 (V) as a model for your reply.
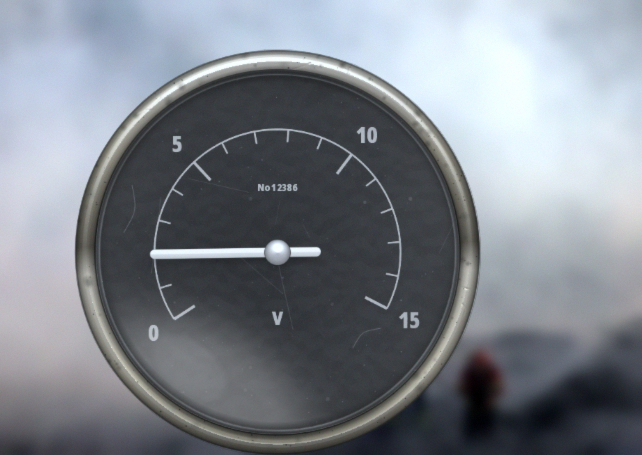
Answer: 2 (V)
